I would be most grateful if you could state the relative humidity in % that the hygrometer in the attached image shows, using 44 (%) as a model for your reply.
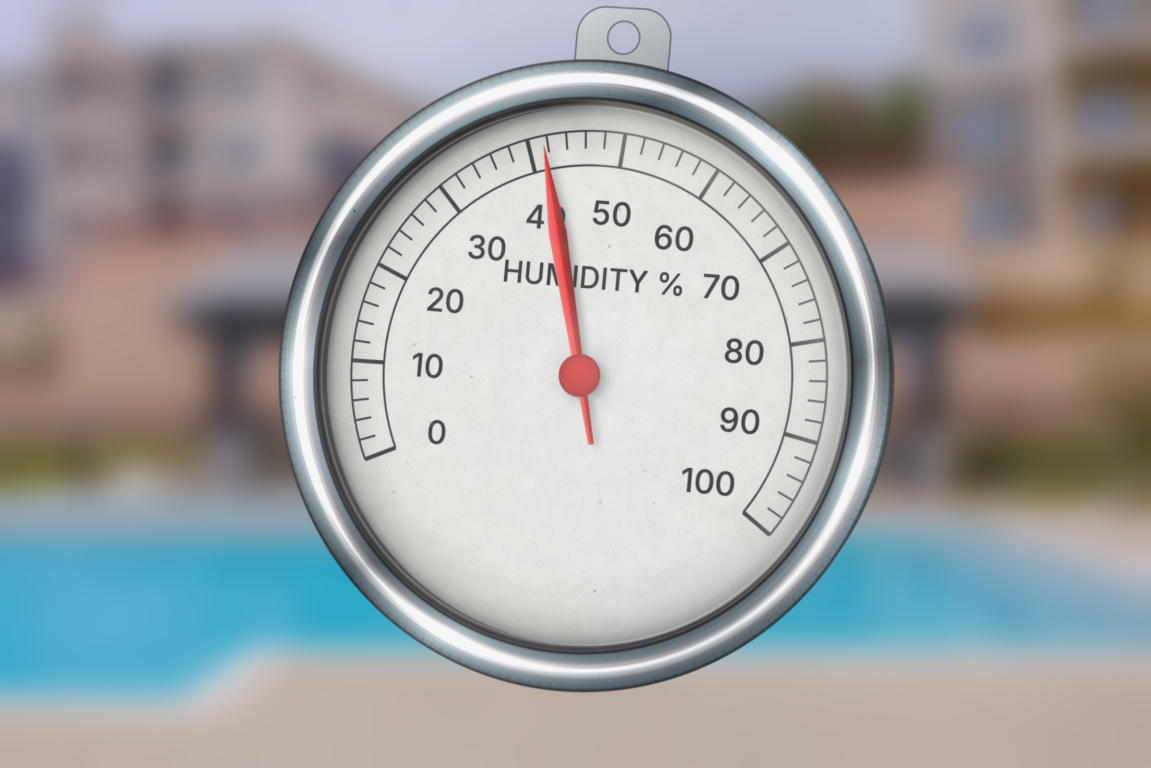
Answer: 42 (%)
